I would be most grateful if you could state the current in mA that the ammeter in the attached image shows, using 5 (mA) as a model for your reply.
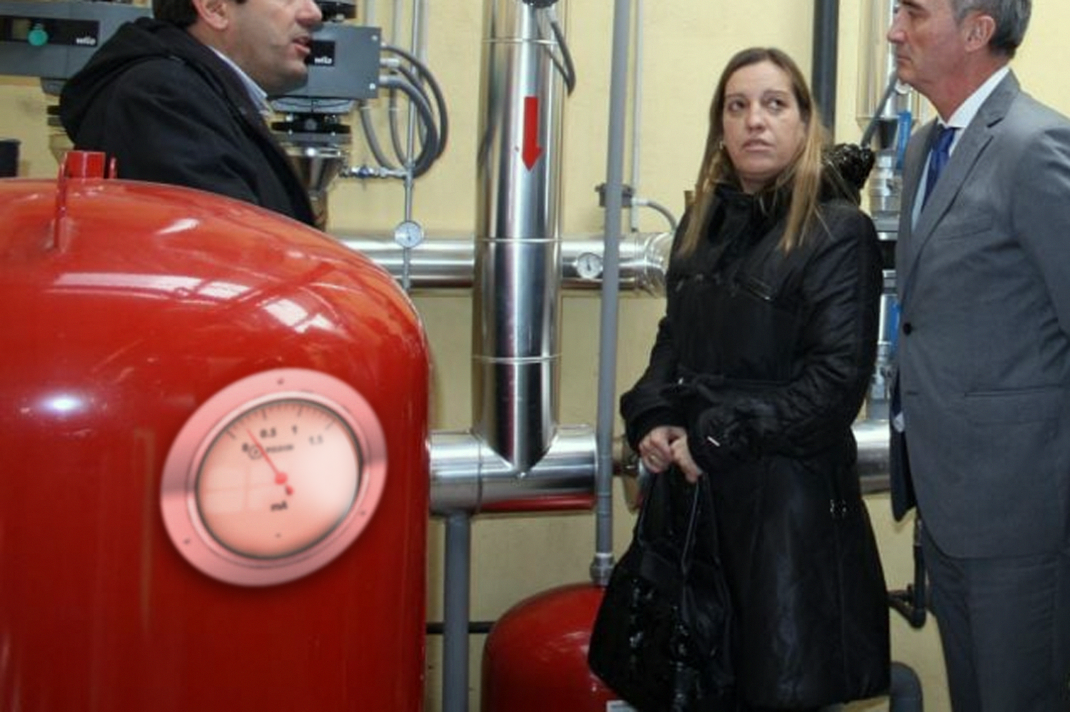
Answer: 0.2 (mA)
